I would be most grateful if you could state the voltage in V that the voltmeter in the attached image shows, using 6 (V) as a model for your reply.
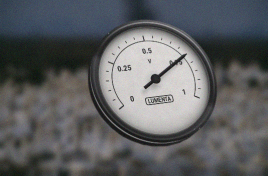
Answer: 0.75 (V)
